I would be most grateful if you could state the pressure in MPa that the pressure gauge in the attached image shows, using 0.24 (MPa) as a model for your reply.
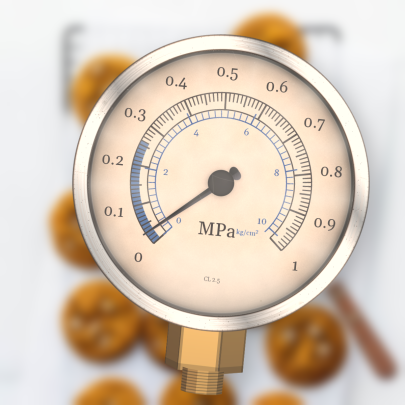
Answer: 0.03 (MPa)
